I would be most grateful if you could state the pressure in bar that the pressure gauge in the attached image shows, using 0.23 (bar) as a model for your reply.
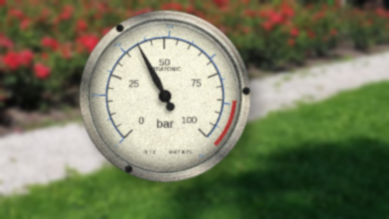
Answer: 40 (bar)
